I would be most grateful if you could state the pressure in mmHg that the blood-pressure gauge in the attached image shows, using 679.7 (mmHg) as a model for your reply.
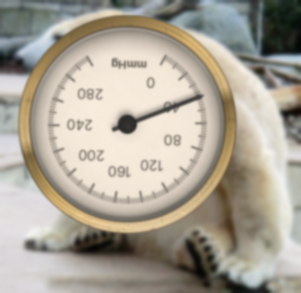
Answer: 40 (mmHg)
